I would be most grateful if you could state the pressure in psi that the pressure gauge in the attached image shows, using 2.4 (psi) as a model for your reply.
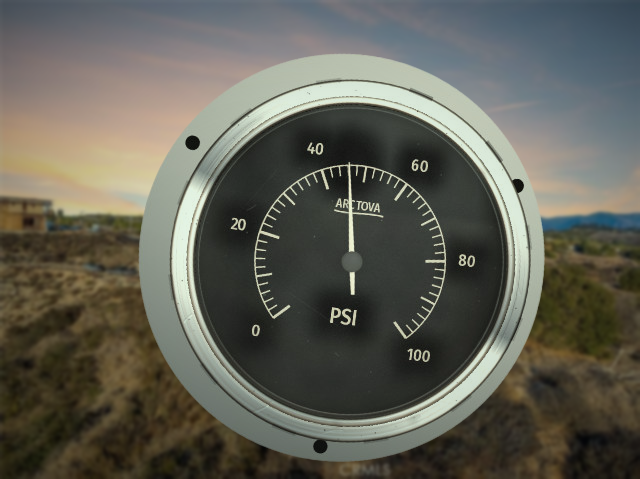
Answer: 46 (psi)
